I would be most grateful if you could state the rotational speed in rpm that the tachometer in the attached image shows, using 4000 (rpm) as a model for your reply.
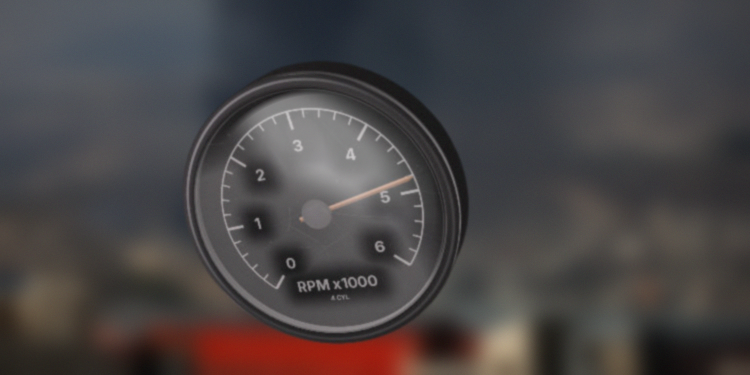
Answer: 4800 (rpm)
